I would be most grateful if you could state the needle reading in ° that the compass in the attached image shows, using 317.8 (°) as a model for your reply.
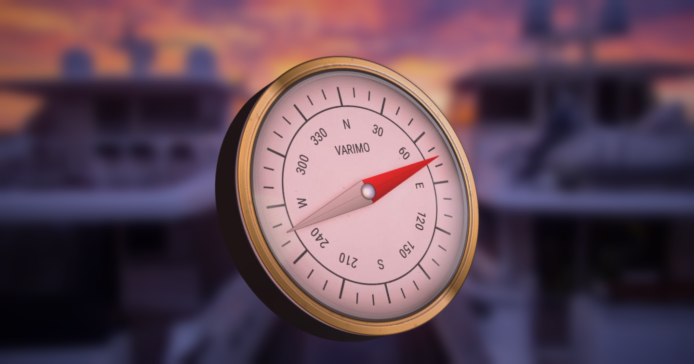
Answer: 75 (°)
